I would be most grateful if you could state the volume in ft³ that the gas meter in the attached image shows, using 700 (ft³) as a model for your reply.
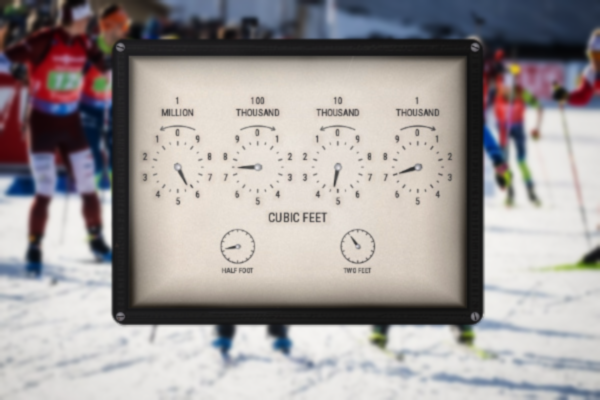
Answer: 574700 (ft³)
